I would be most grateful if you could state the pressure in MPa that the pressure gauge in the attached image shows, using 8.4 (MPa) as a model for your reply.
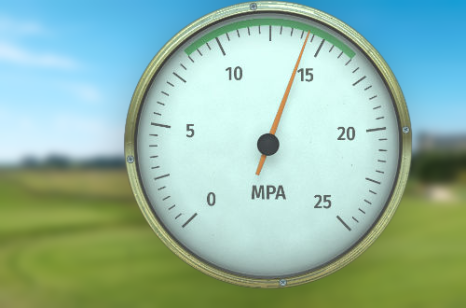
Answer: 14.25 (MPa)
